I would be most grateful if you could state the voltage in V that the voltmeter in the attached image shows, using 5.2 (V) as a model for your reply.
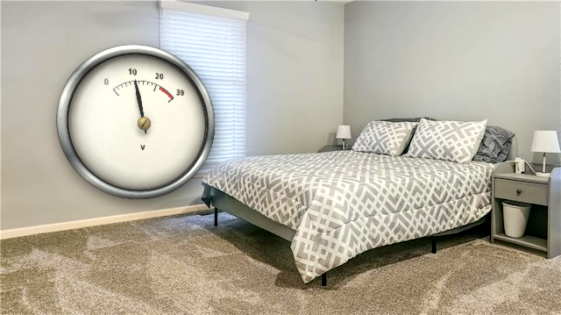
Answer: 10 (V)
